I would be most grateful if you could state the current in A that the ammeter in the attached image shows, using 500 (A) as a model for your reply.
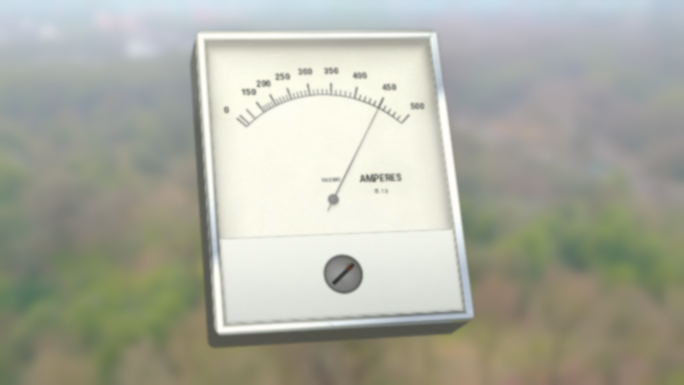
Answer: 450 (A)
